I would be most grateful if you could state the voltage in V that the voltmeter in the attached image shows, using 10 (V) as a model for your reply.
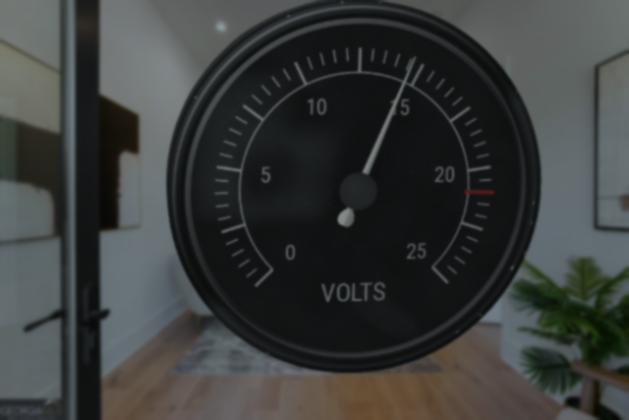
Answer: 14.5 (V)
